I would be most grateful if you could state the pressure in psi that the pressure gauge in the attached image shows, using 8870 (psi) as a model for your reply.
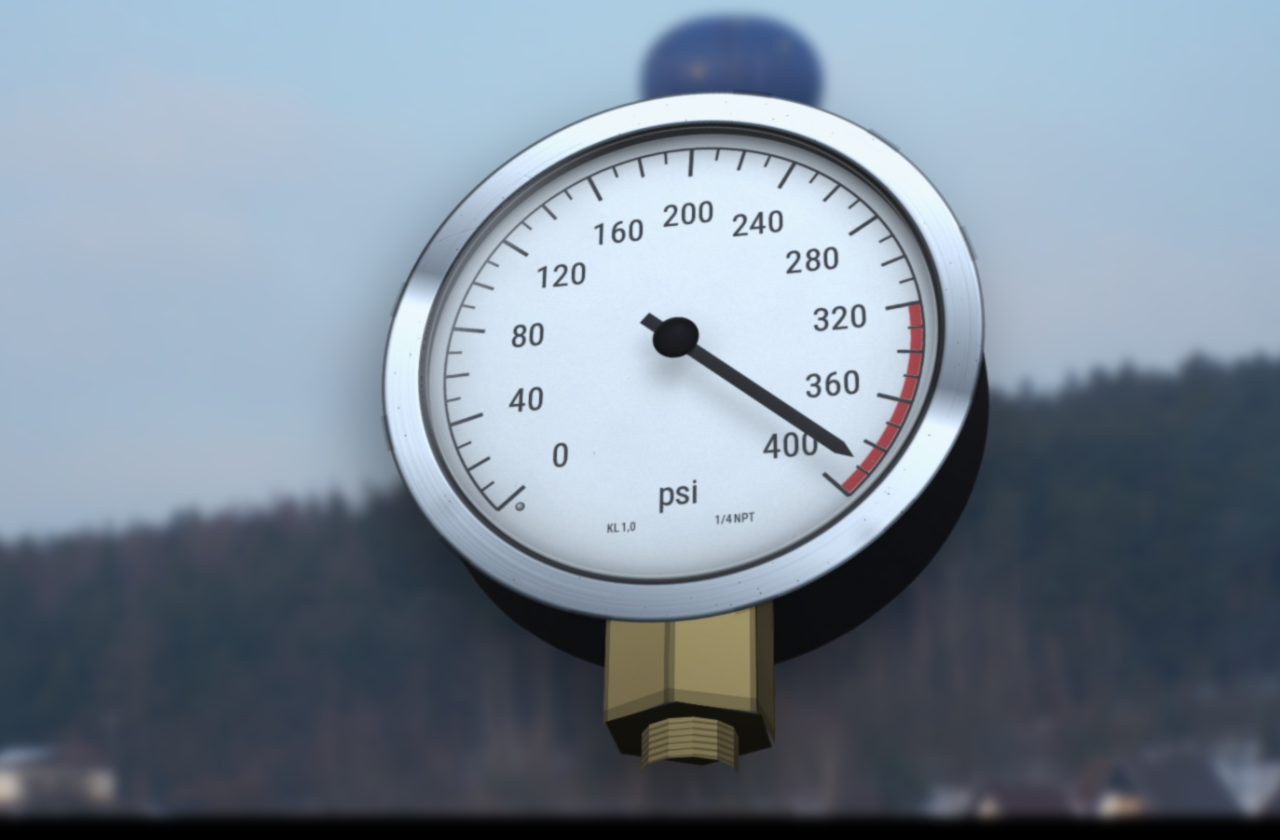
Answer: 390 (psi)
